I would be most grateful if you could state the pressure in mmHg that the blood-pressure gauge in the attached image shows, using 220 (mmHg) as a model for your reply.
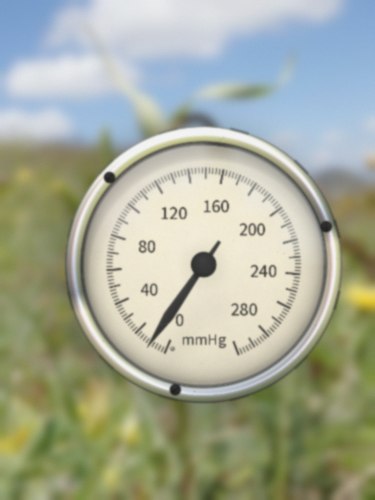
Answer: 10 (mmHg)
